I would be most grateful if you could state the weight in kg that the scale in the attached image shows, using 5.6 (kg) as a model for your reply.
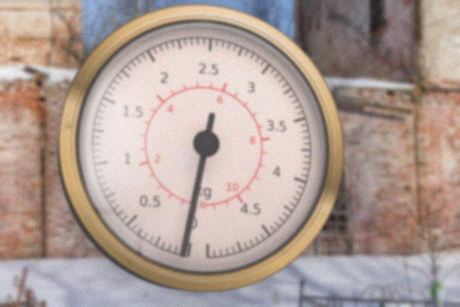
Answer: 0.05 (kg)
